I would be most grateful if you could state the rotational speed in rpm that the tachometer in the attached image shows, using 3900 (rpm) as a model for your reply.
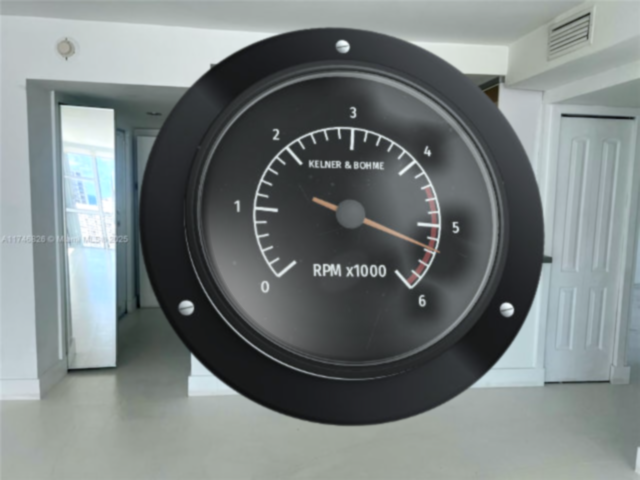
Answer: 5400 (rpm)
